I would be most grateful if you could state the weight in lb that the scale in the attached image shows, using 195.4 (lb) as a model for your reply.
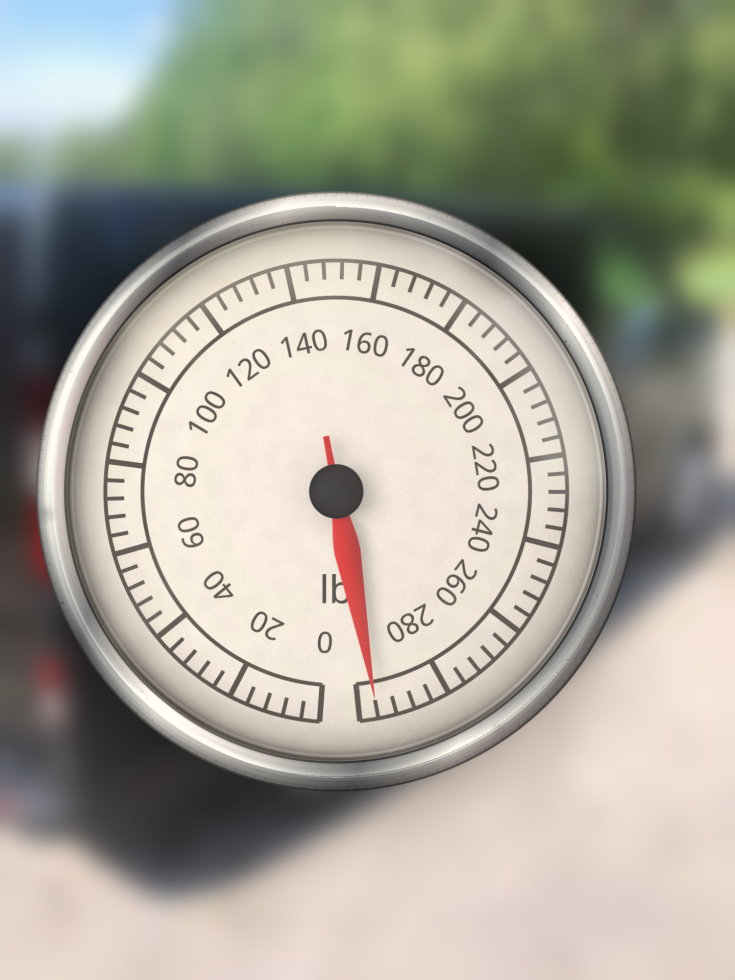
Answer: 296 (lb)
